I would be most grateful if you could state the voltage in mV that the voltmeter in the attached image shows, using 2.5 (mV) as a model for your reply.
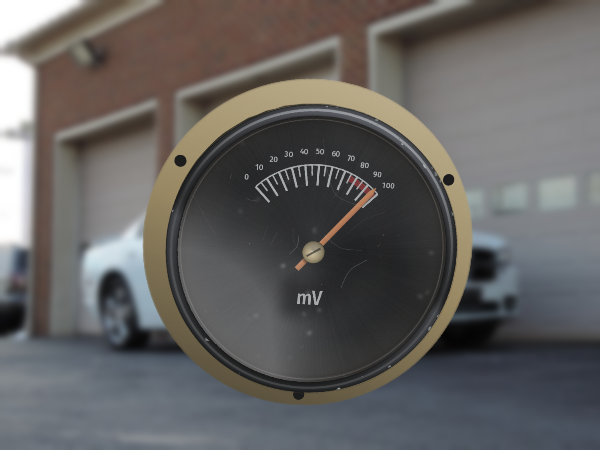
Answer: 95 (mV)
